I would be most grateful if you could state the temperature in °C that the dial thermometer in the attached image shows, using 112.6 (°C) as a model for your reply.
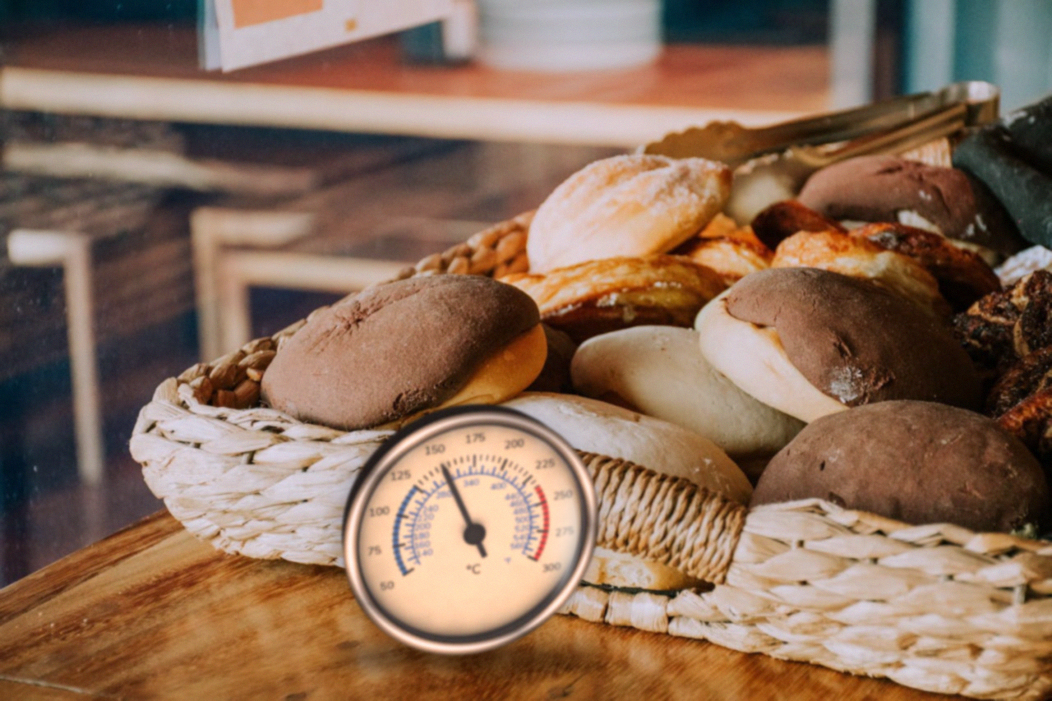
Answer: 150 (°C)
